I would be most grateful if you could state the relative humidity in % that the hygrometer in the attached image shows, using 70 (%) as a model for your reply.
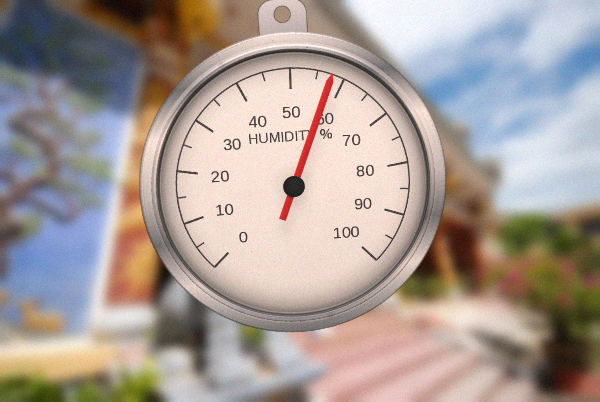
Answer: 57.5 (%)
